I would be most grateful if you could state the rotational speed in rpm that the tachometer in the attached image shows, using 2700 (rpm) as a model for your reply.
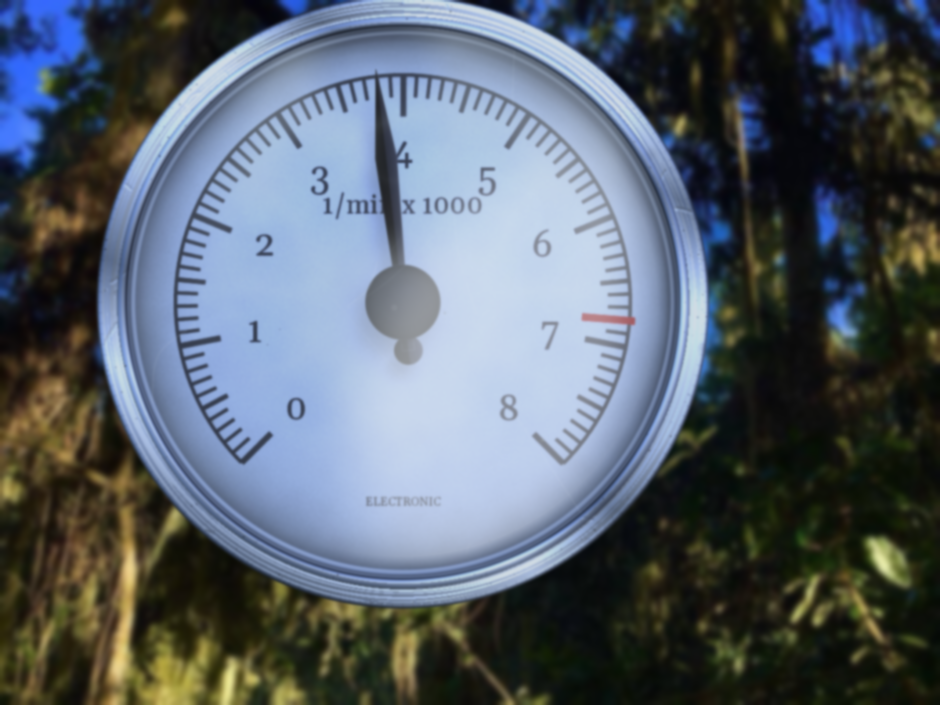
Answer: 3800 (rpm)
